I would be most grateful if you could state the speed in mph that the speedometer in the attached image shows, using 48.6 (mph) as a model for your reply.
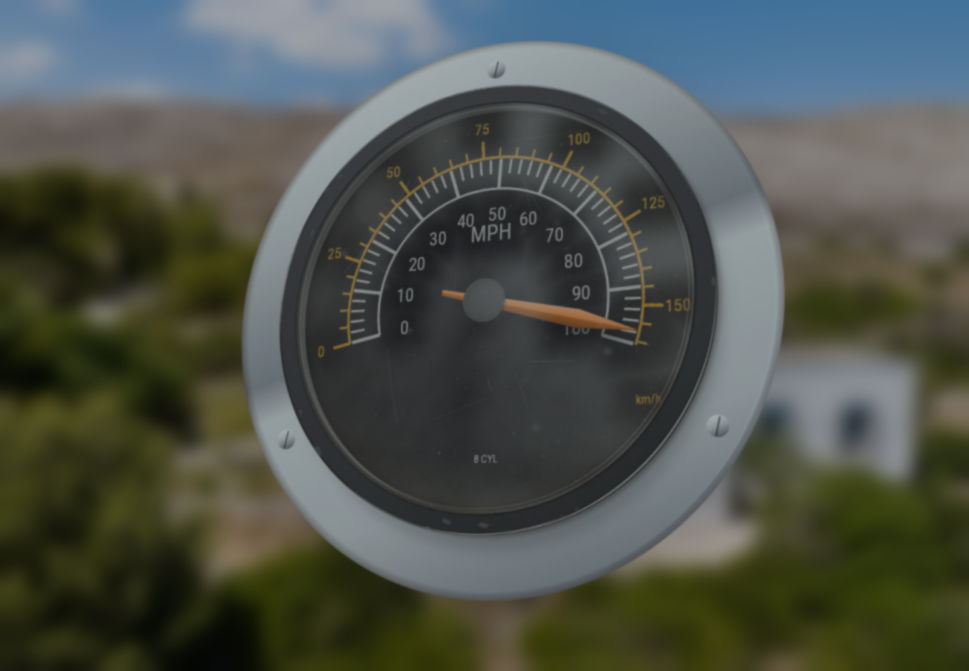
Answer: 98 (mph)
